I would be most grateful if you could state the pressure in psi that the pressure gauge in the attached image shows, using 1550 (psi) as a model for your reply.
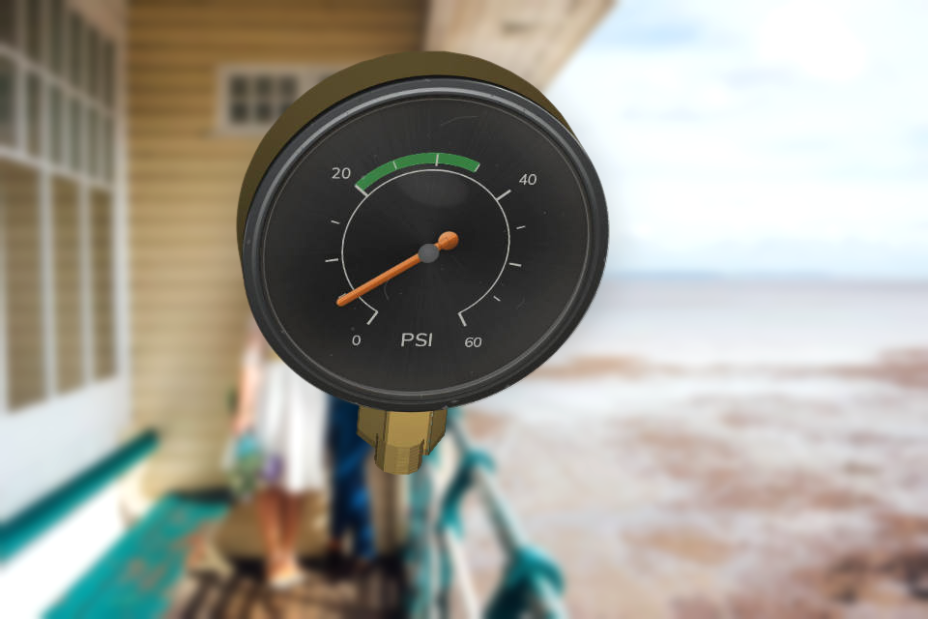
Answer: 5 (psi)
